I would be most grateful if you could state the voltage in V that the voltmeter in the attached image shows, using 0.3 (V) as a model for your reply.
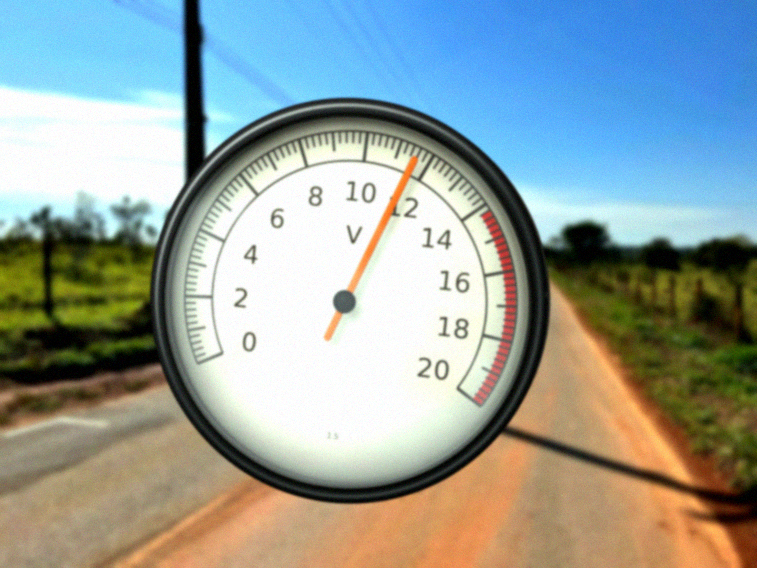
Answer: 11.6 (V)
